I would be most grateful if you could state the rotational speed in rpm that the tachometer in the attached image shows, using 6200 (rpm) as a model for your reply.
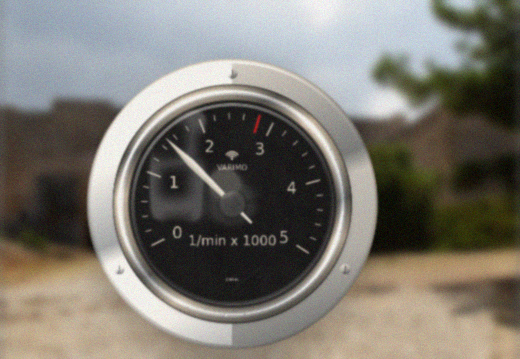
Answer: 1500 (rpm)
